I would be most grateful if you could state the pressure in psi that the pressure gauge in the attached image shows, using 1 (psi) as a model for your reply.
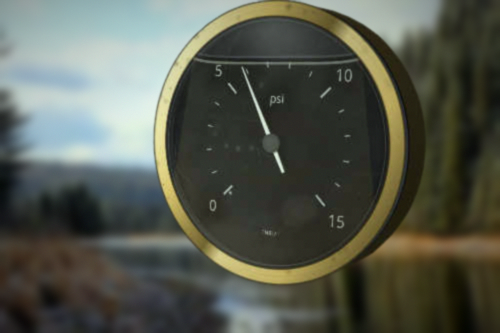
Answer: 6 (psi)
